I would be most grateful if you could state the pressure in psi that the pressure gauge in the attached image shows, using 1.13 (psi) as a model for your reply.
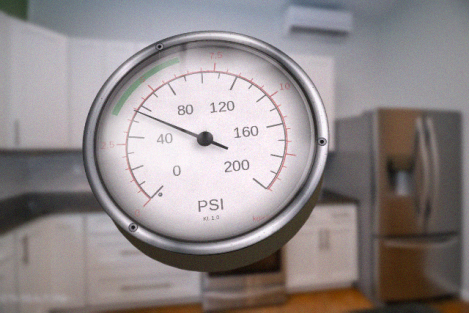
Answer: 55 (psi)
